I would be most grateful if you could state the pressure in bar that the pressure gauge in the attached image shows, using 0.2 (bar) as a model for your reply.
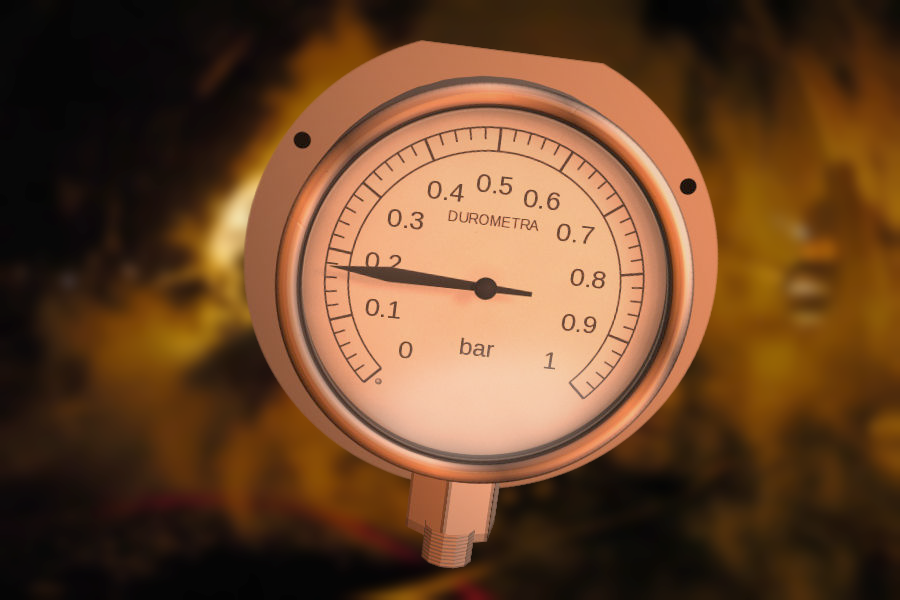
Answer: 0.18 (bar)
